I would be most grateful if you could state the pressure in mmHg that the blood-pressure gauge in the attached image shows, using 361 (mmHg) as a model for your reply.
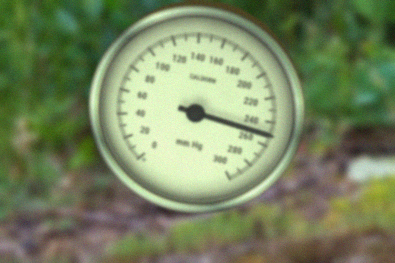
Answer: 250 (mmHg)
